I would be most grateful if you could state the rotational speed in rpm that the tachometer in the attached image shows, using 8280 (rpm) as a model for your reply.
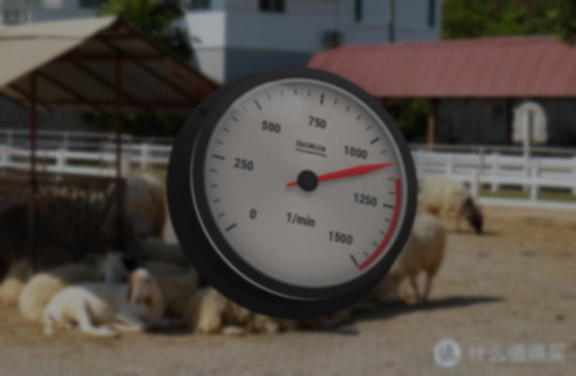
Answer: 1100 (rpm)
